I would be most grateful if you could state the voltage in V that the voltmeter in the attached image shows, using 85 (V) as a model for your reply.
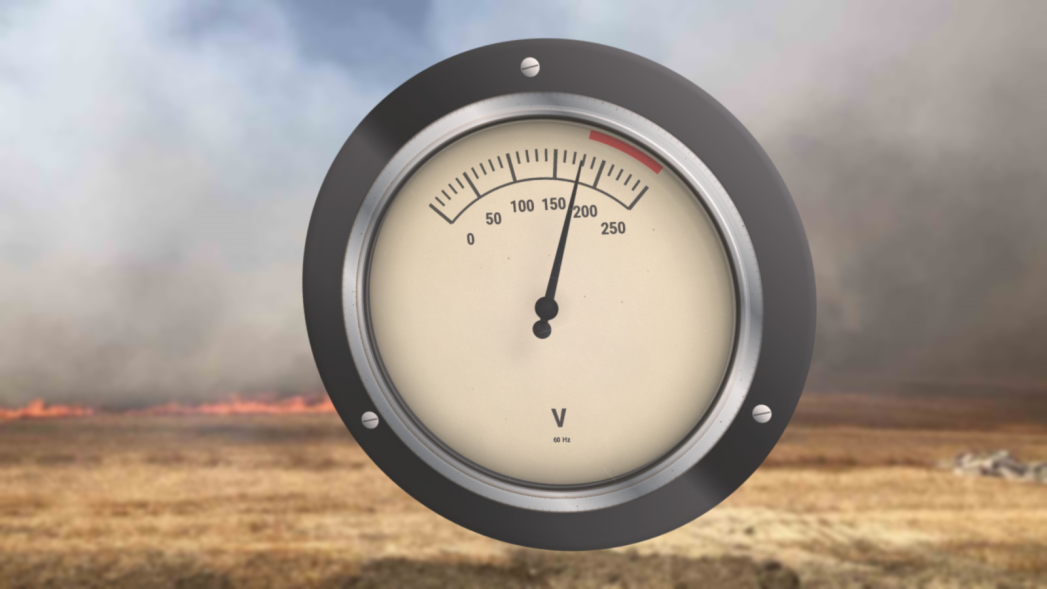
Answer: 180 (V)
